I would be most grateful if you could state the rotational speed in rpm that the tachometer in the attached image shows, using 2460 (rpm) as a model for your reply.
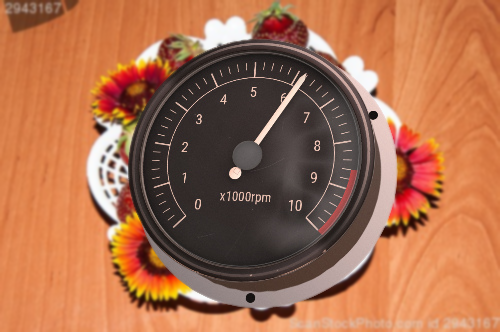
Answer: 6200 (rpm)
